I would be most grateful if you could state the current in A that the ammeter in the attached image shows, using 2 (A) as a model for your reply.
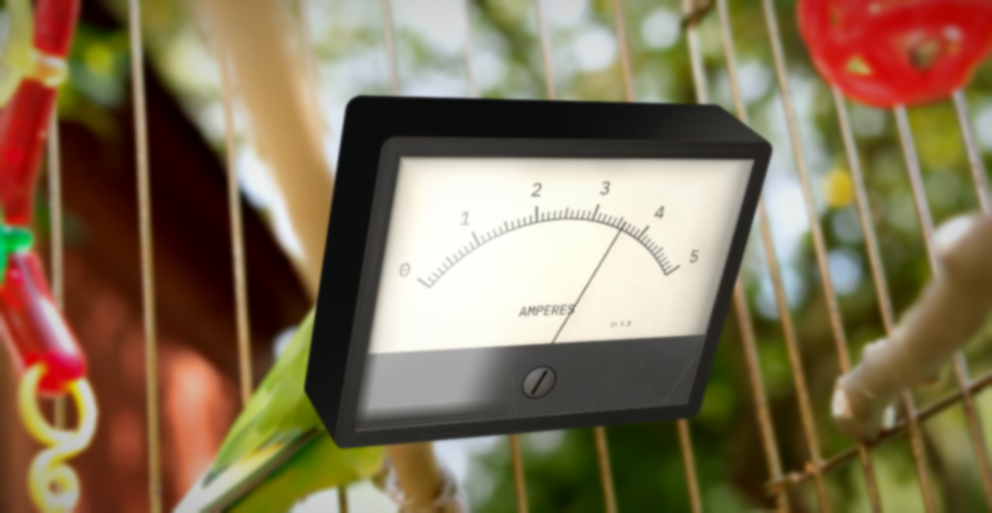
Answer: 3.5 (A)
